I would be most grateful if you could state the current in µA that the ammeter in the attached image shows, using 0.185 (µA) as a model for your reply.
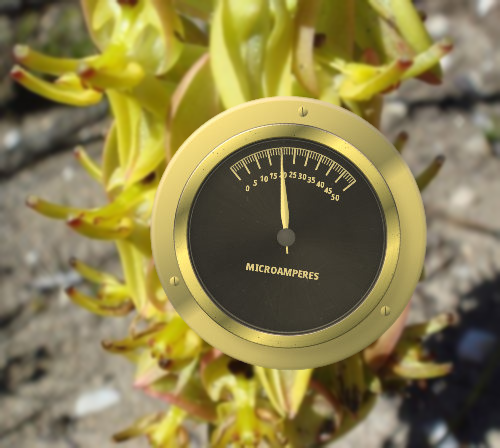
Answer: 20 (µA)
